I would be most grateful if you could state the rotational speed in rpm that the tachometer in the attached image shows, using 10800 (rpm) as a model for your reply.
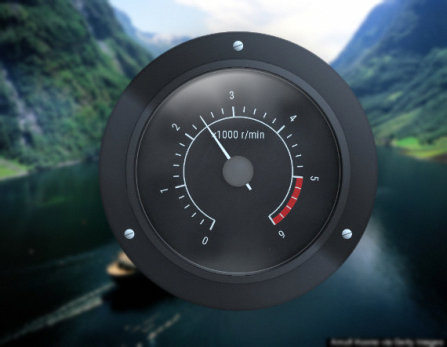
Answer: 2400 (rpm)
